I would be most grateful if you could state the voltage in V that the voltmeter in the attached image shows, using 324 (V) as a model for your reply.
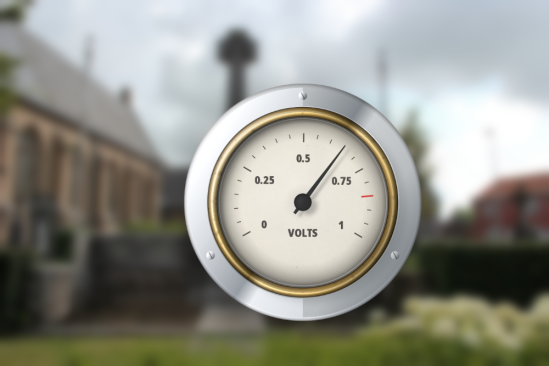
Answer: 0.65 (V)
